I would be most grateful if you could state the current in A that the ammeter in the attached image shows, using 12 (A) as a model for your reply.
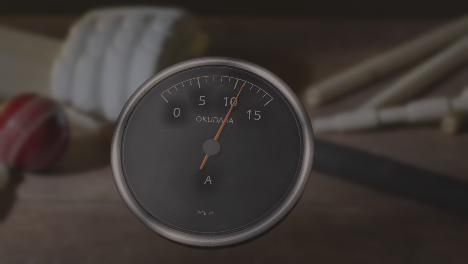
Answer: 11 (A)
